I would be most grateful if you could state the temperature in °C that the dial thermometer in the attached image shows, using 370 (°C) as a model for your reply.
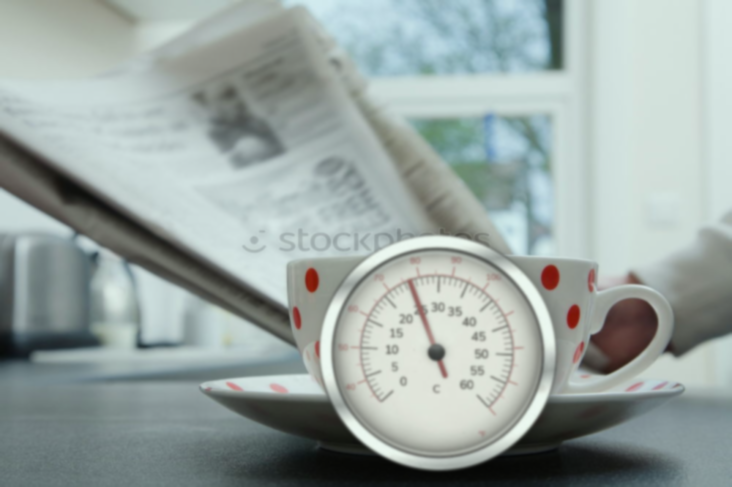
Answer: 25 (°C)
